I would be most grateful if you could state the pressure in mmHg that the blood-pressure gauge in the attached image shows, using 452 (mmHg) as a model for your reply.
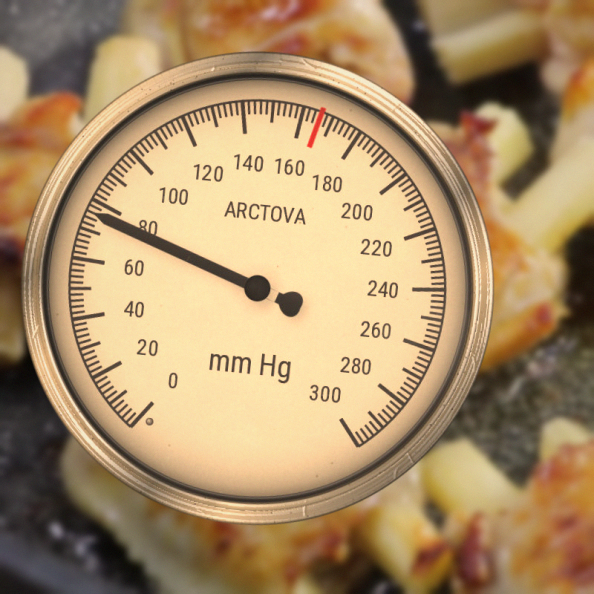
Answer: 76 (mmHg)
